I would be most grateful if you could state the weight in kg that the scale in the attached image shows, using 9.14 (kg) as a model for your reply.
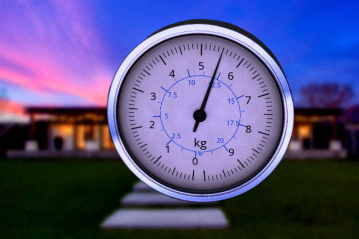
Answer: 5.5 (kg)
